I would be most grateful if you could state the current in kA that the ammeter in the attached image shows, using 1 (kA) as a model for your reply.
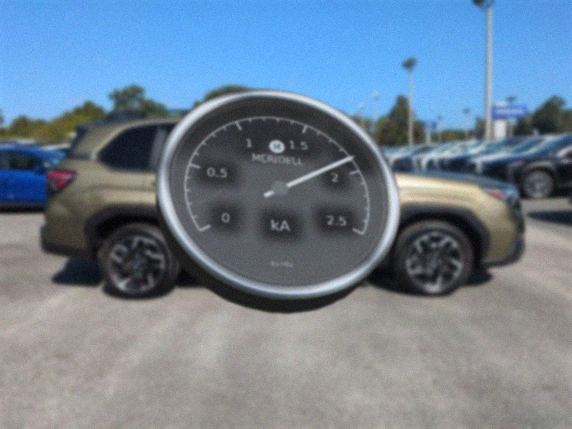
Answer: 1.9 (kA)
